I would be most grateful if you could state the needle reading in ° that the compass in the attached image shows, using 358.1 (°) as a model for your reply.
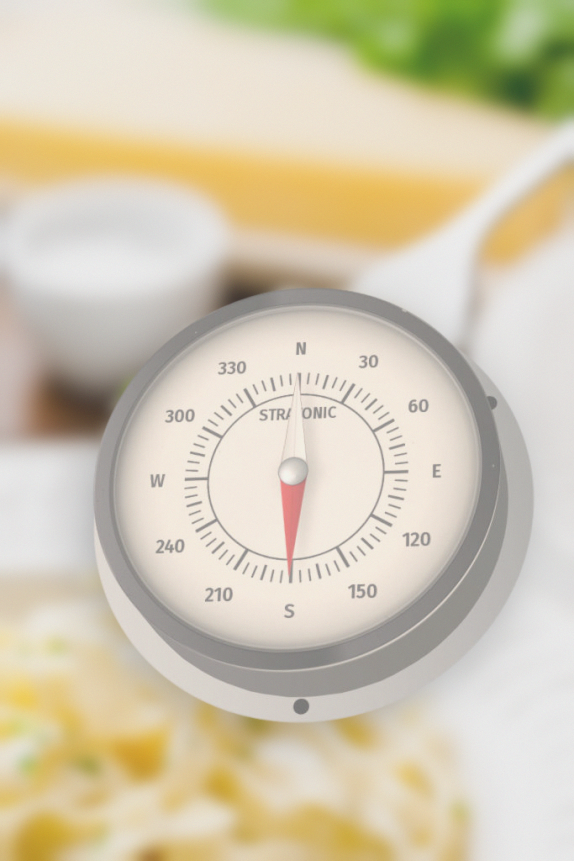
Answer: 180 (°)
